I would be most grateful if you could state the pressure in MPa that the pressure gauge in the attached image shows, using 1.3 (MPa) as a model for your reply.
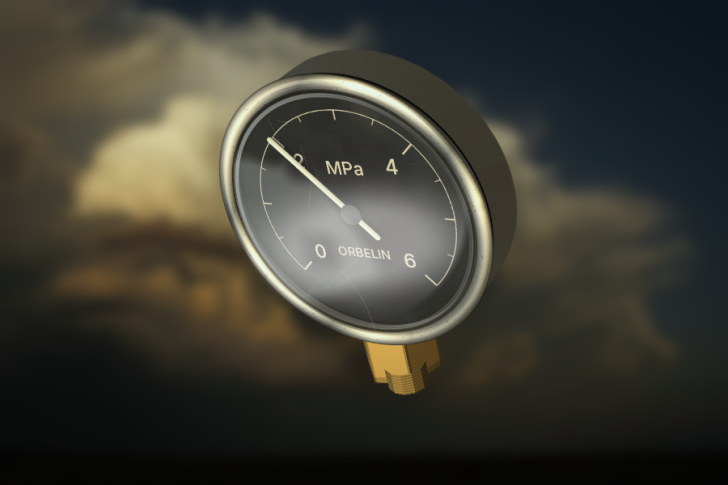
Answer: 2 (MPa)
